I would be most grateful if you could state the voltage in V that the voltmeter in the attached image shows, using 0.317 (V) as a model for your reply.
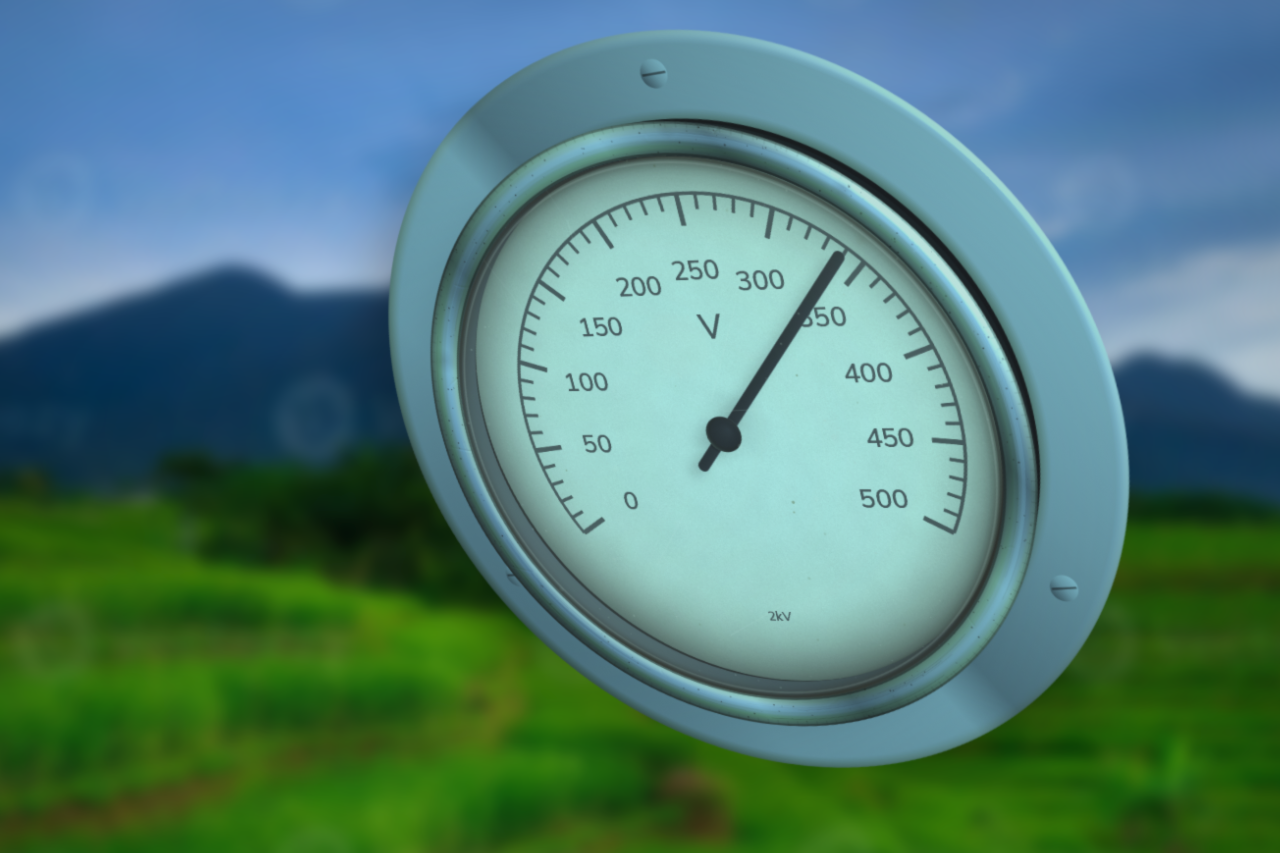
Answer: 340 (V)
